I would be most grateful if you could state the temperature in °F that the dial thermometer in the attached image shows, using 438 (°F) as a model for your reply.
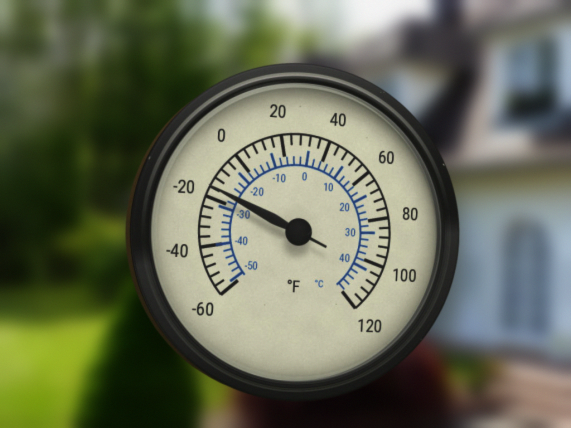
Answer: -16 (°F)
